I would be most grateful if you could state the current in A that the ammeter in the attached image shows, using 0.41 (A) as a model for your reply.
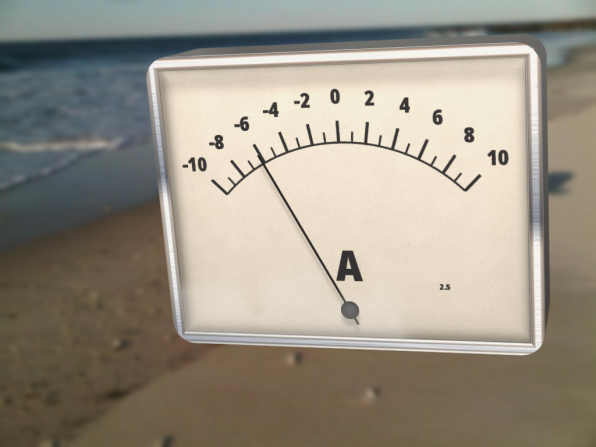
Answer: -6 (A)
